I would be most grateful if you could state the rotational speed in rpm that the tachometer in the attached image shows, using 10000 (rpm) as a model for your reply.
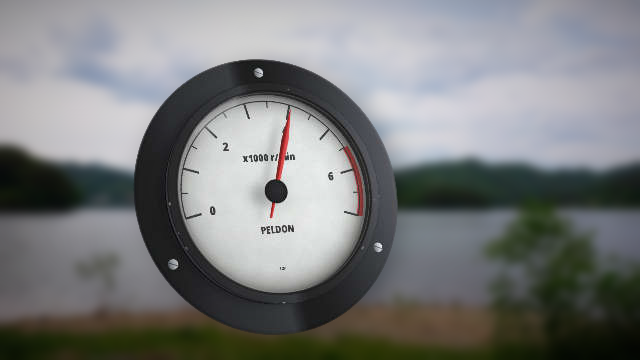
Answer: 4000 (rpm)
